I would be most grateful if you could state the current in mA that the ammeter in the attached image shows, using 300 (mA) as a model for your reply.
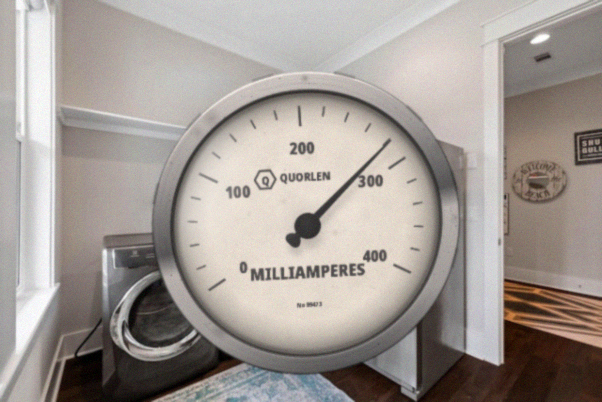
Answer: 280 (mA)
